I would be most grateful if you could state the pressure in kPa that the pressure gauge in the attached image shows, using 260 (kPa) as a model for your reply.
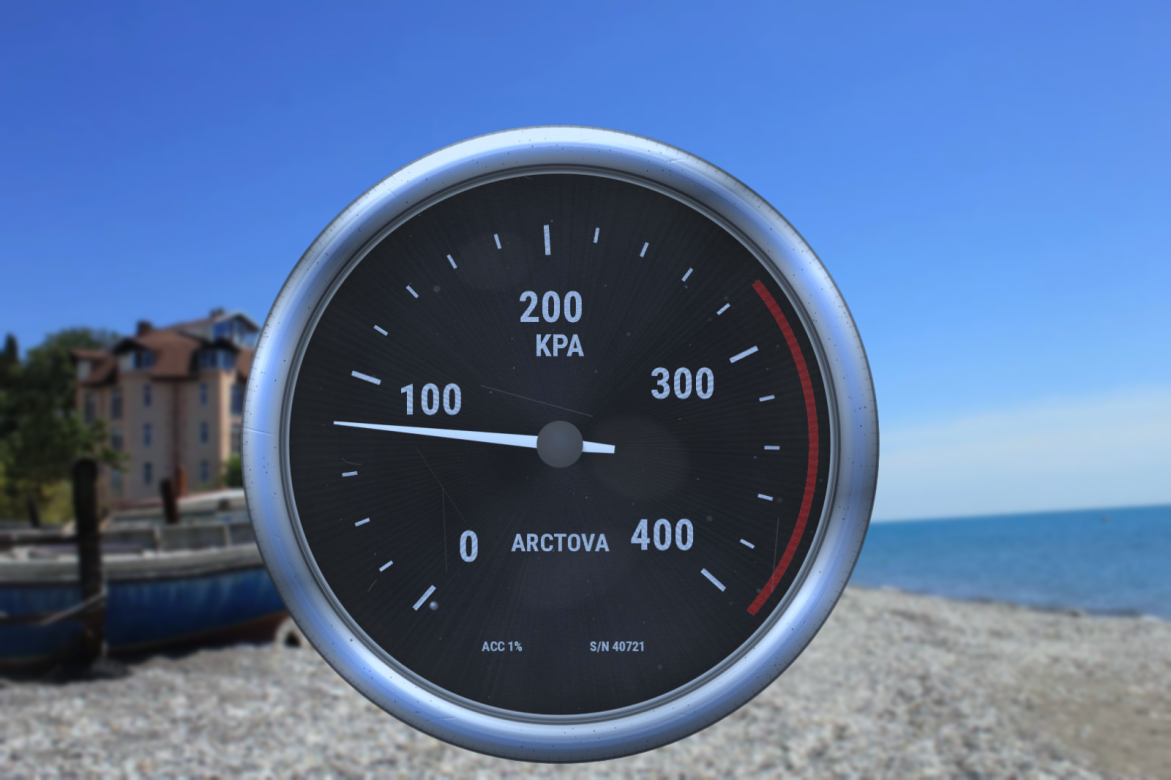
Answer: 80 (kPa)
